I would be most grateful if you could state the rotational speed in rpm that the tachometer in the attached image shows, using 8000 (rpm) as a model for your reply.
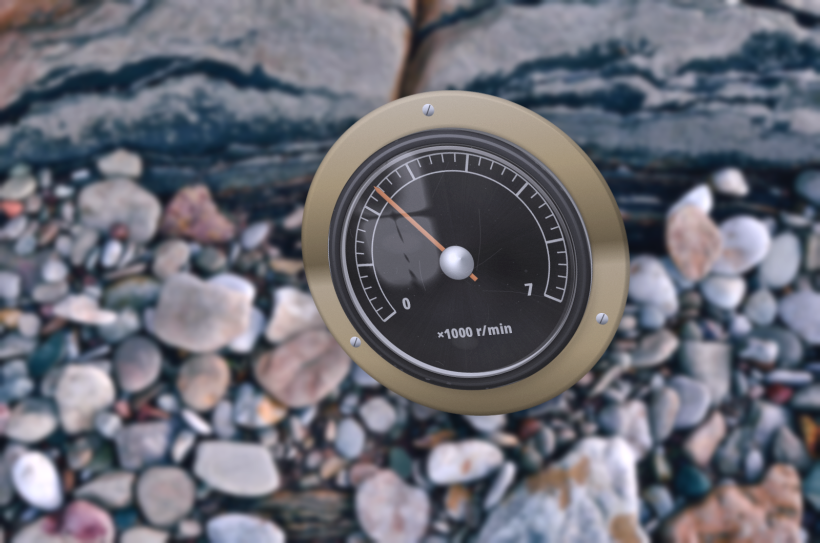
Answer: 2400 (rpm)
